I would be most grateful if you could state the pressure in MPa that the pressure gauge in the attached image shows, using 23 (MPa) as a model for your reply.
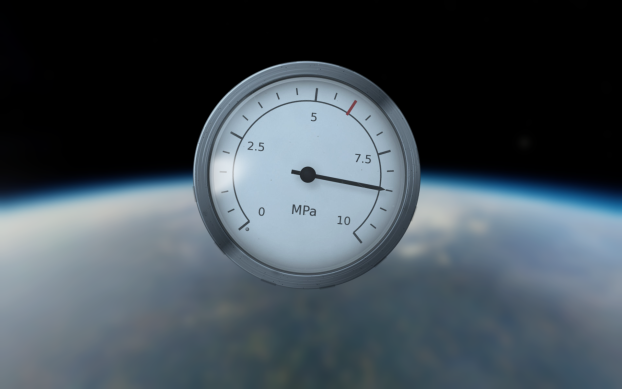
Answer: 8.5 (MPa)
